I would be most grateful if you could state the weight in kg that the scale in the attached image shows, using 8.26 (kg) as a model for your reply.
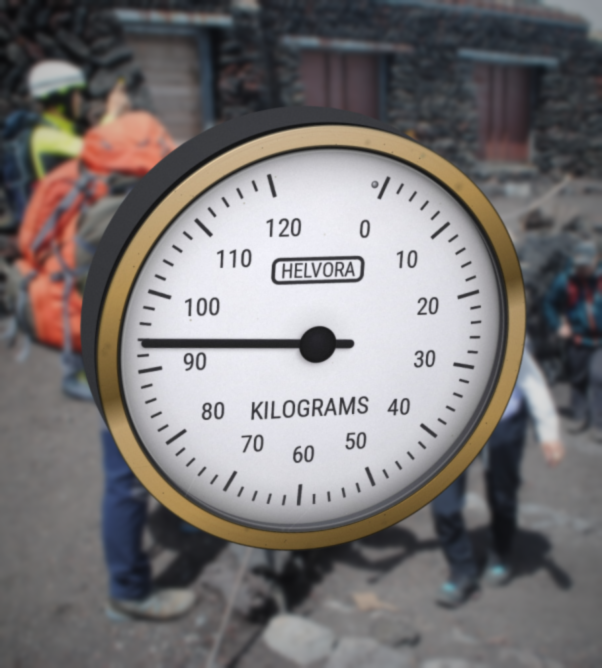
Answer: 94 (kg)
